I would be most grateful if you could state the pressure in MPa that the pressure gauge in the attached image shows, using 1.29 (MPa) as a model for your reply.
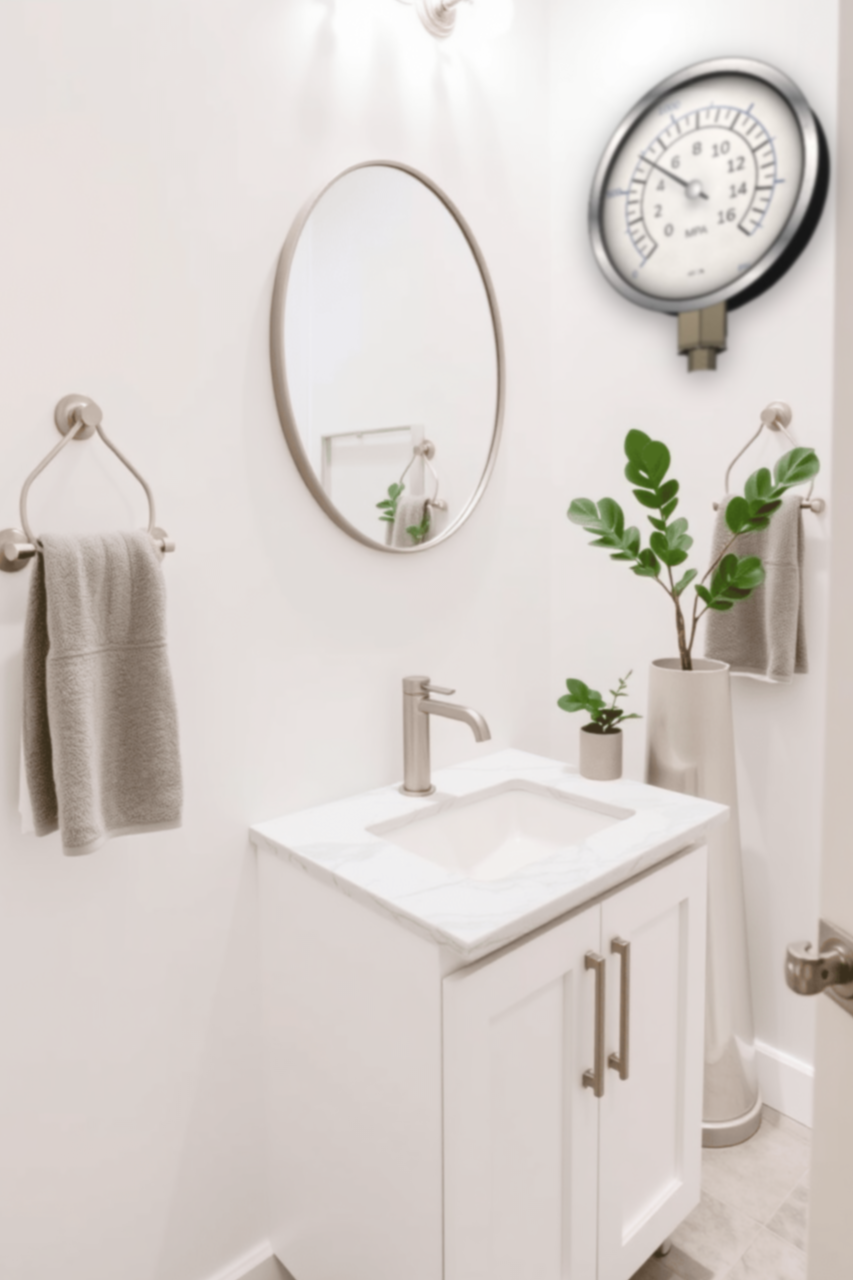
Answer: 5 (MPa)
